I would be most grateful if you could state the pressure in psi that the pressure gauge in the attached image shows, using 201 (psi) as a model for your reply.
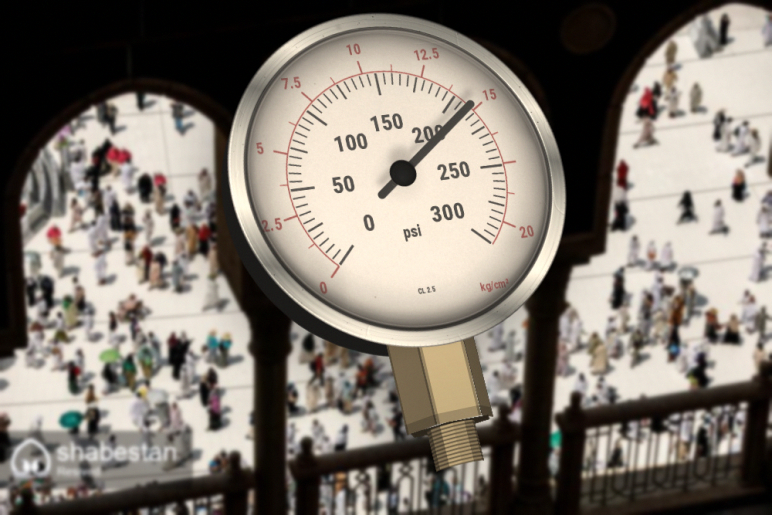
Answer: 210 (psi)
